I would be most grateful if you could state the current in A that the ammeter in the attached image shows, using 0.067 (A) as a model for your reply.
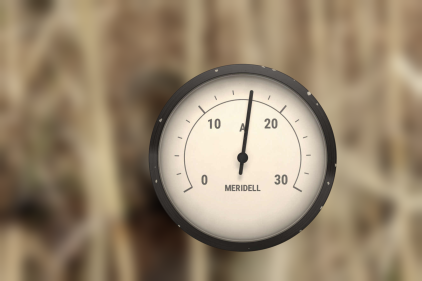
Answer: 16 (A)
